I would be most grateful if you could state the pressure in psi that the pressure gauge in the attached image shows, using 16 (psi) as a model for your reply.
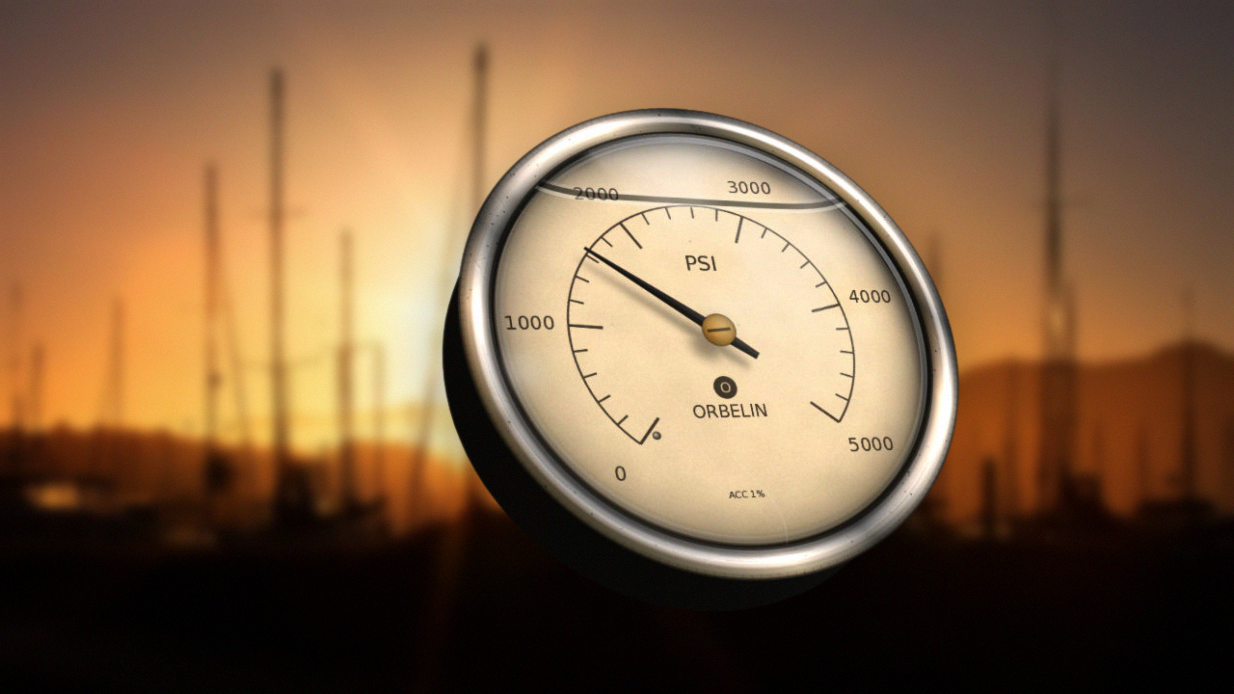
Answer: 1600 (psi)
